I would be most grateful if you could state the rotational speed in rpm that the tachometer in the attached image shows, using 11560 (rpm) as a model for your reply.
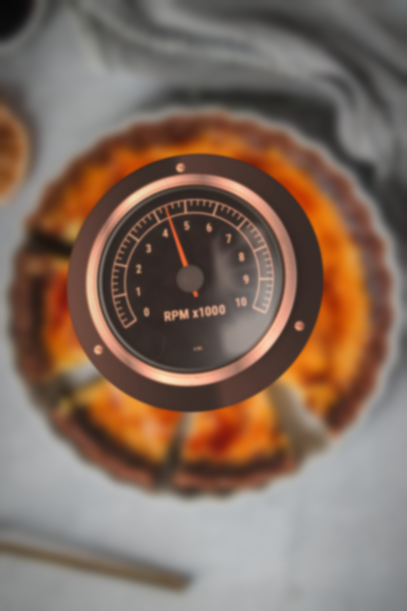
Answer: 4400 (rpm)
